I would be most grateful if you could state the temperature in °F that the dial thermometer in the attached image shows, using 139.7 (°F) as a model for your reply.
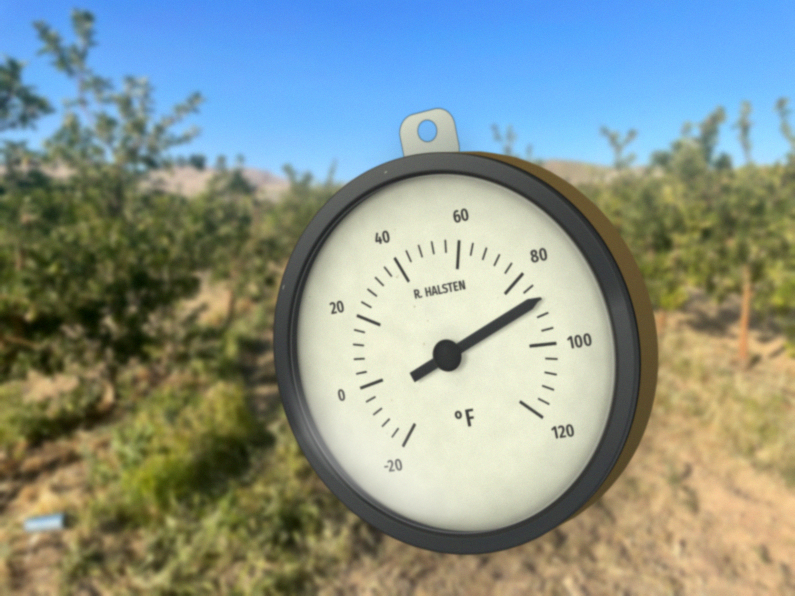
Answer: 88 (°F)
